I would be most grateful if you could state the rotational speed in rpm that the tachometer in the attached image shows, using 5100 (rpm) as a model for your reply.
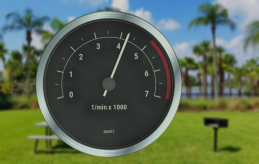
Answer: 4250 (rpm)
